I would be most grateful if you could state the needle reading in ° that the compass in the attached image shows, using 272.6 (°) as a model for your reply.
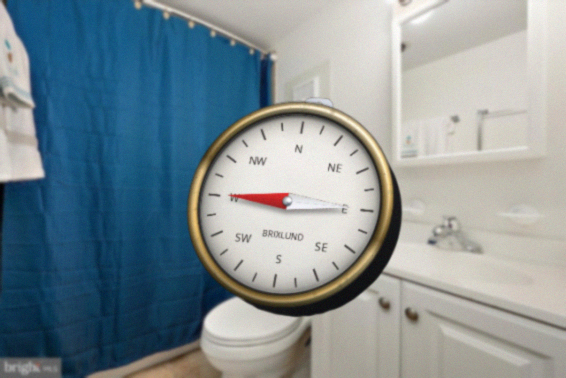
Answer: 270 (°)
